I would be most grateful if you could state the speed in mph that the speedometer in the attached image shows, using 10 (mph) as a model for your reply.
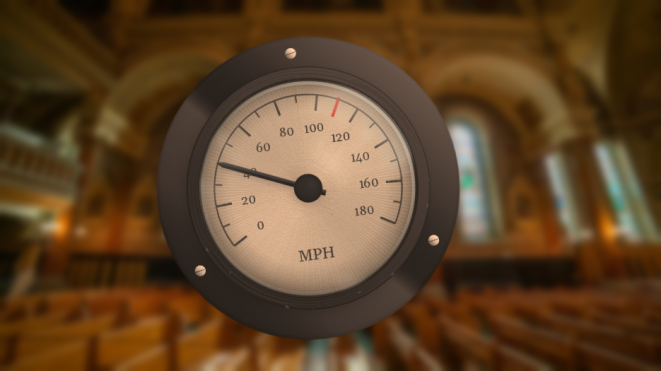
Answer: 40 (mph)
